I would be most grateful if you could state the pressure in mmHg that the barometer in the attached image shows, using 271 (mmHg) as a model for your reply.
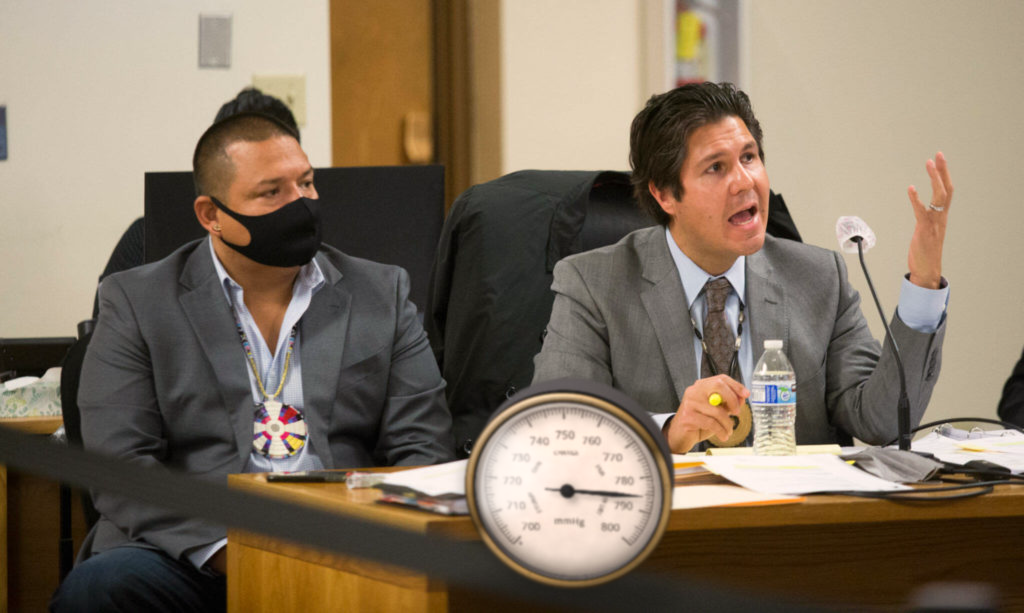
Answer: 785 (mmHg)
